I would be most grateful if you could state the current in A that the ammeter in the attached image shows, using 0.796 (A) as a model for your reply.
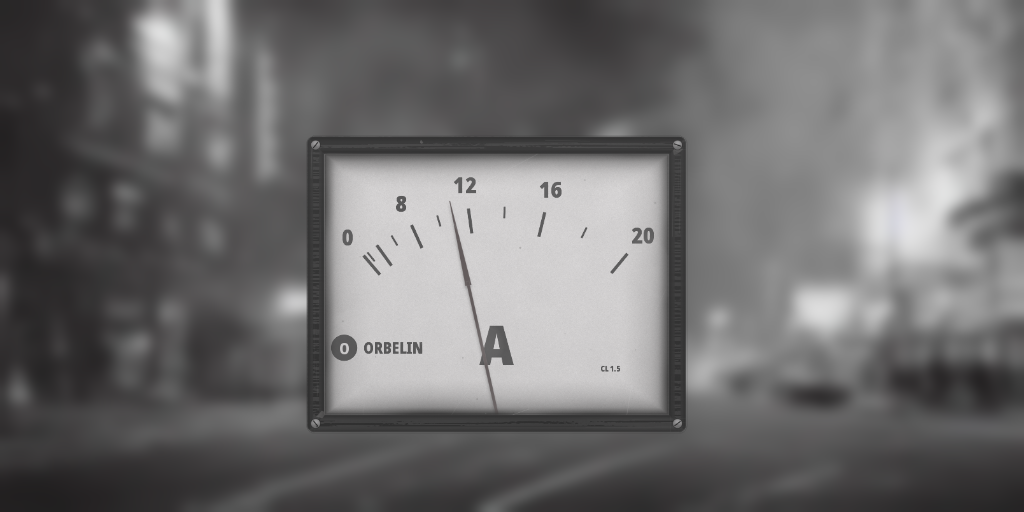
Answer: 11 (A)
